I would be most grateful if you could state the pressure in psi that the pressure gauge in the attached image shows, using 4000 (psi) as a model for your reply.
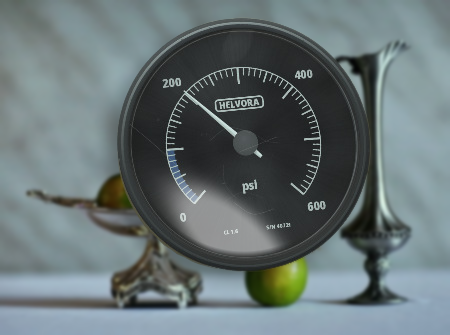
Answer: 200 (psi)
